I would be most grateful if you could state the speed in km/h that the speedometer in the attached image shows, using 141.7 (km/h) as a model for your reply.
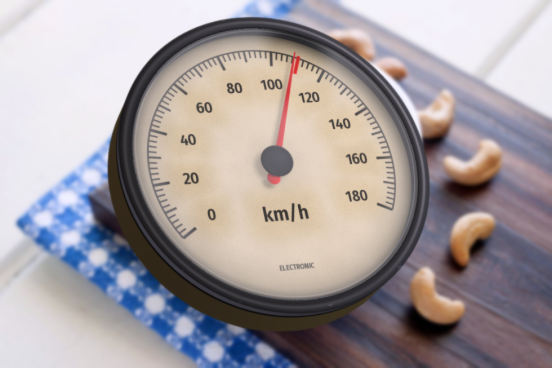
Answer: 108 (km/h)
